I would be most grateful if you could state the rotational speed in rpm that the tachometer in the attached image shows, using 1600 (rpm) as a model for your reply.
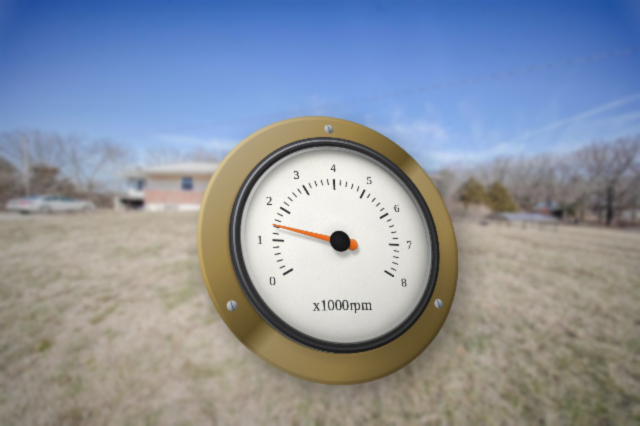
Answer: 1400 (rpm)
